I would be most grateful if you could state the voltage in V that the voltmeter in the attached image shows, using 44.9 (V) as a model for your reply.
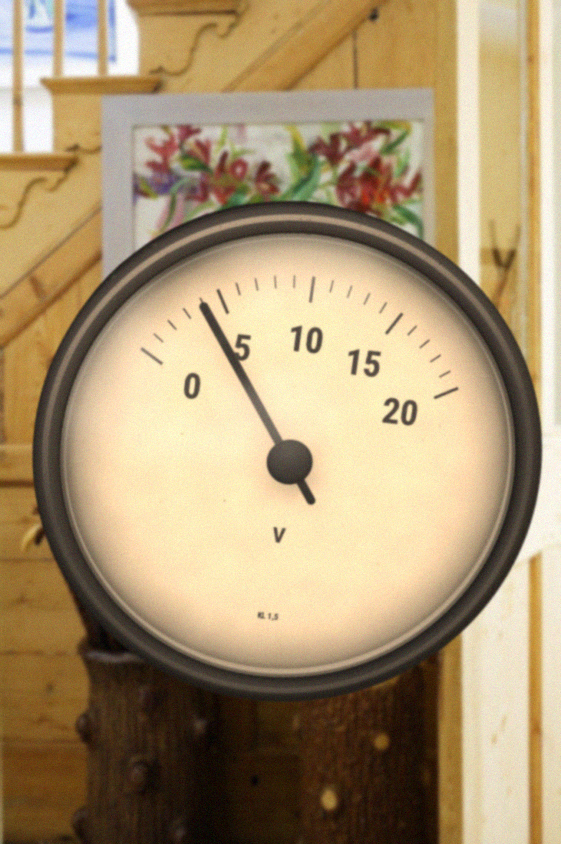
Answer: 4 (V)
